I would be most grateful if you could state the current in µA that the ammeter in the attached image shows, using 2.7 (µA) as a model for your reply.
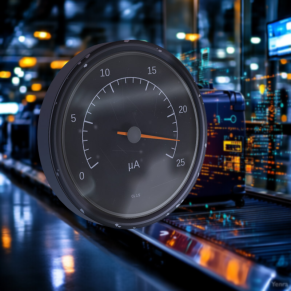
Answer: 23 (µA)
